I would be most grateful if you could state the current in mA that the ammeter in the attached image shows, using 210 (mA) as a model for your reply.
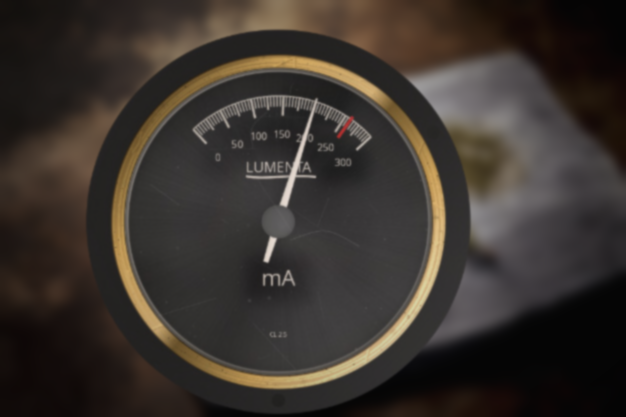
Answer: 200 (mA)
